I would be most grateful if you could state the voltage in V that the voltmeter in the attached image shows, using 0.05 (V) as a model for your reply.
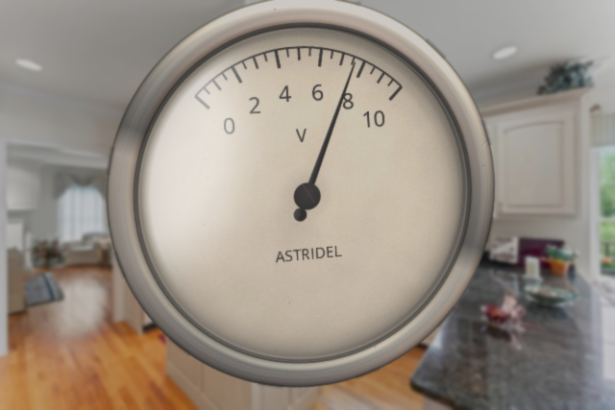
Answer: 7.5 (V)
